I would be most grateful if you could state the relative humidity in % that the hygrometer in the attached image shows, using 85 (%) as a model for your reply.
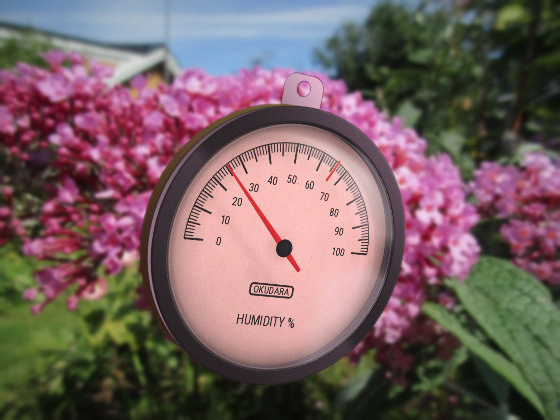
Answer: 25 (%)
